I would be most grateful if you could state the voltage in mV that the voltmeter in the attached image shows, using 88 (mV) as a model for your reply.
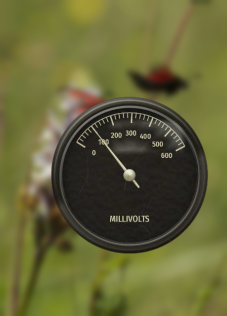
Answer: 100 (mV)
